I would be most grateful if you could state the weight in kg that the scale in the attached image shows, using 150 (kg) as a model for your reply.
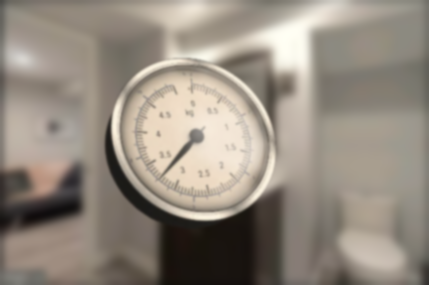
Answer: 3.25 (kg)
